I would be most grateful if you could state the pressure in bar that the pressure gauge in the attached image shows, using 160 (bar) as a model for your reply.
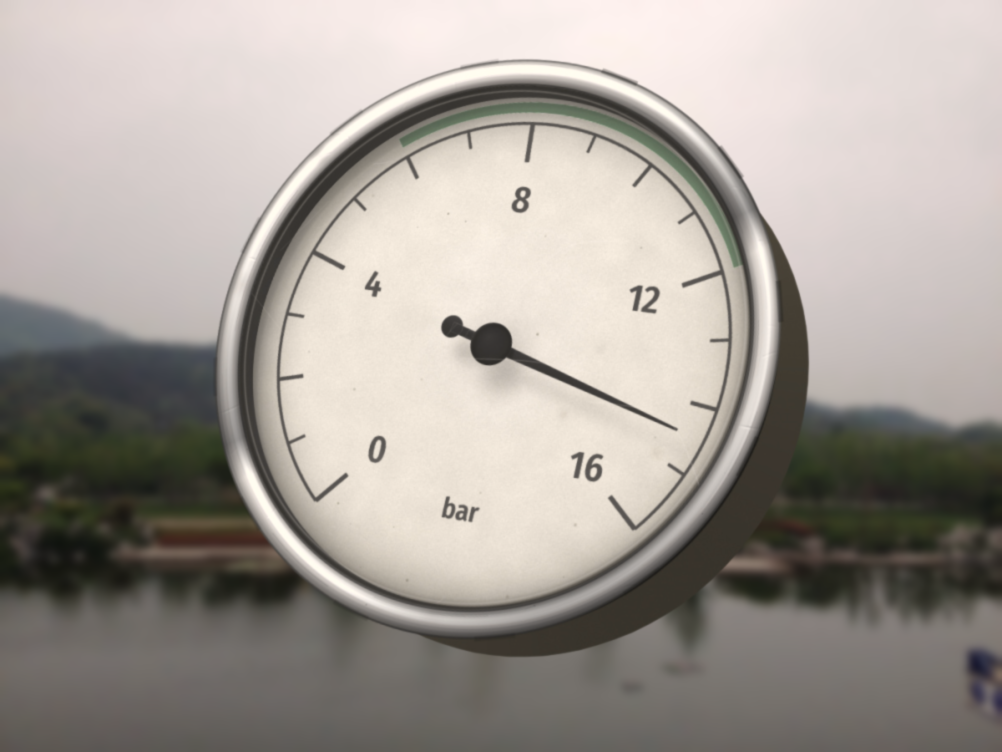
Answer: 14.5 (bar)
